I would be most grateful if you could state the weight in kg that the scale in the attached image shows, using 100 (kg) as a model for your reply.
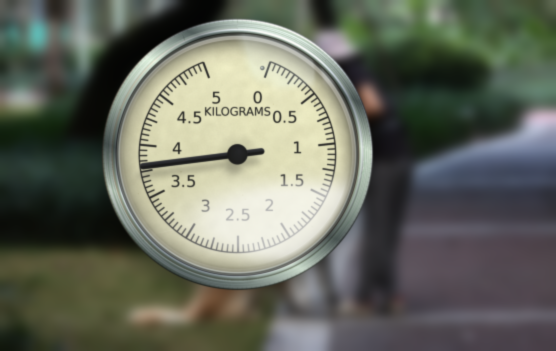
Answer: 3.8 (kg)
